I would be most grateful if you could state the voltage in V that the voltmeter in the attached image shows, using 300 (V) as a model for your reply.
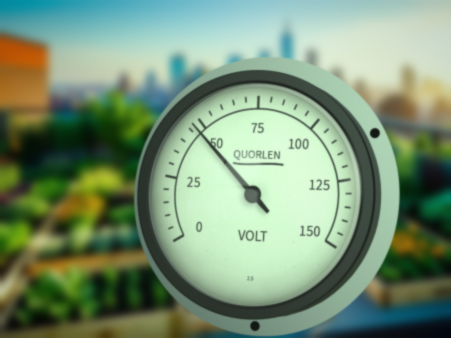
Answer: 47.5 (V)
